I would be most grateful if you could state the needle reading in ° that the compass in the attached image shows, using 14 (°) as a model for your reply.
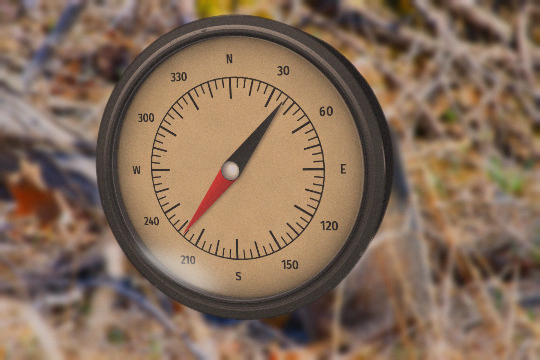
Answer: 220 (°)
